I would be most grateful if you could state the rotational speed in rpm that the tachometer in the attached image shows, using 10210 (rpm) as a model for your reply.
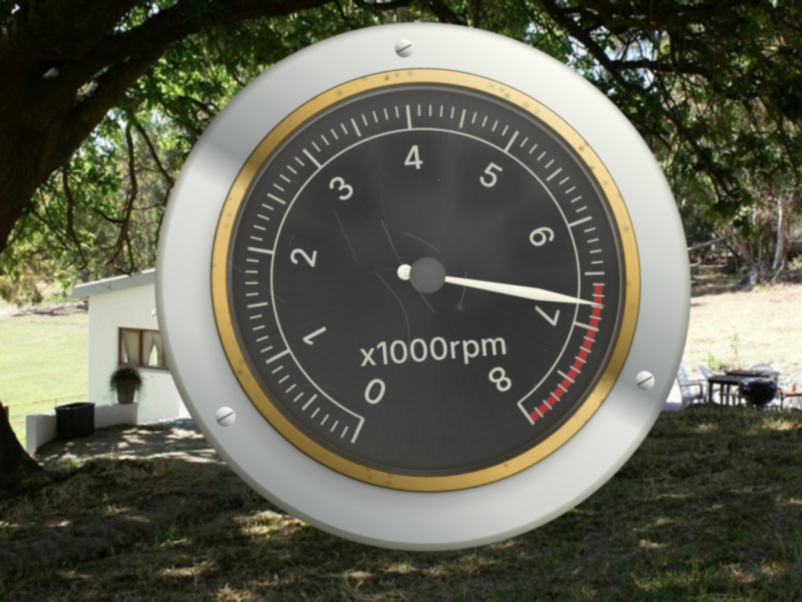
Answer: 6800 (rpm)
